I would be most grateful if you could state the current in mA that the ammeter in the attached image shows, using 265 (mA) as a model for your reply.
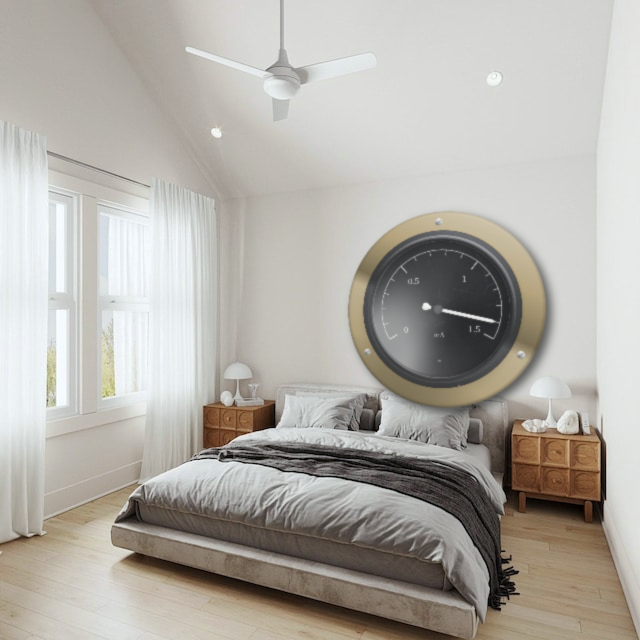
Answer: 1.4 (mA)
